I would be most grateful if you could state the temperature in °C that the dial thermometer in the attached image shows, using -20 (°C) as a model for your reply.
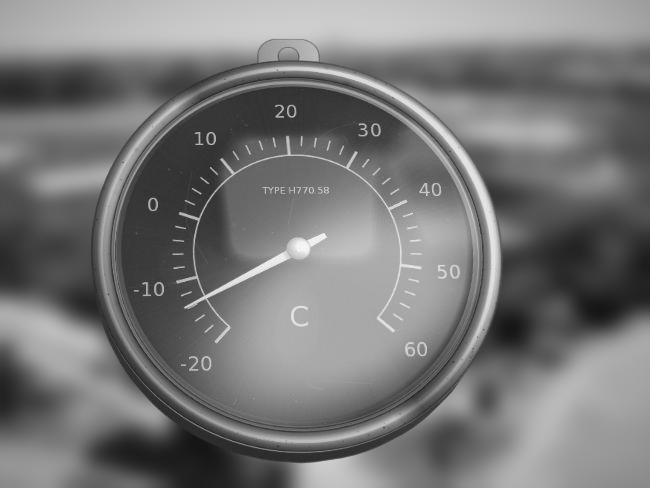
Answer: -14 (°C)
